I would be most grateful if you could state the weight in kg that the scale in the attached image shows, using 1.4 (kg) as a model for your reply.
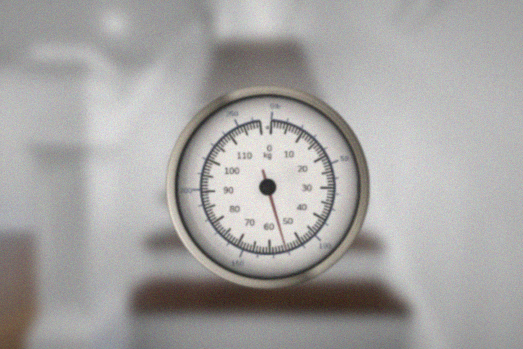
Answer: 55 (kg)
